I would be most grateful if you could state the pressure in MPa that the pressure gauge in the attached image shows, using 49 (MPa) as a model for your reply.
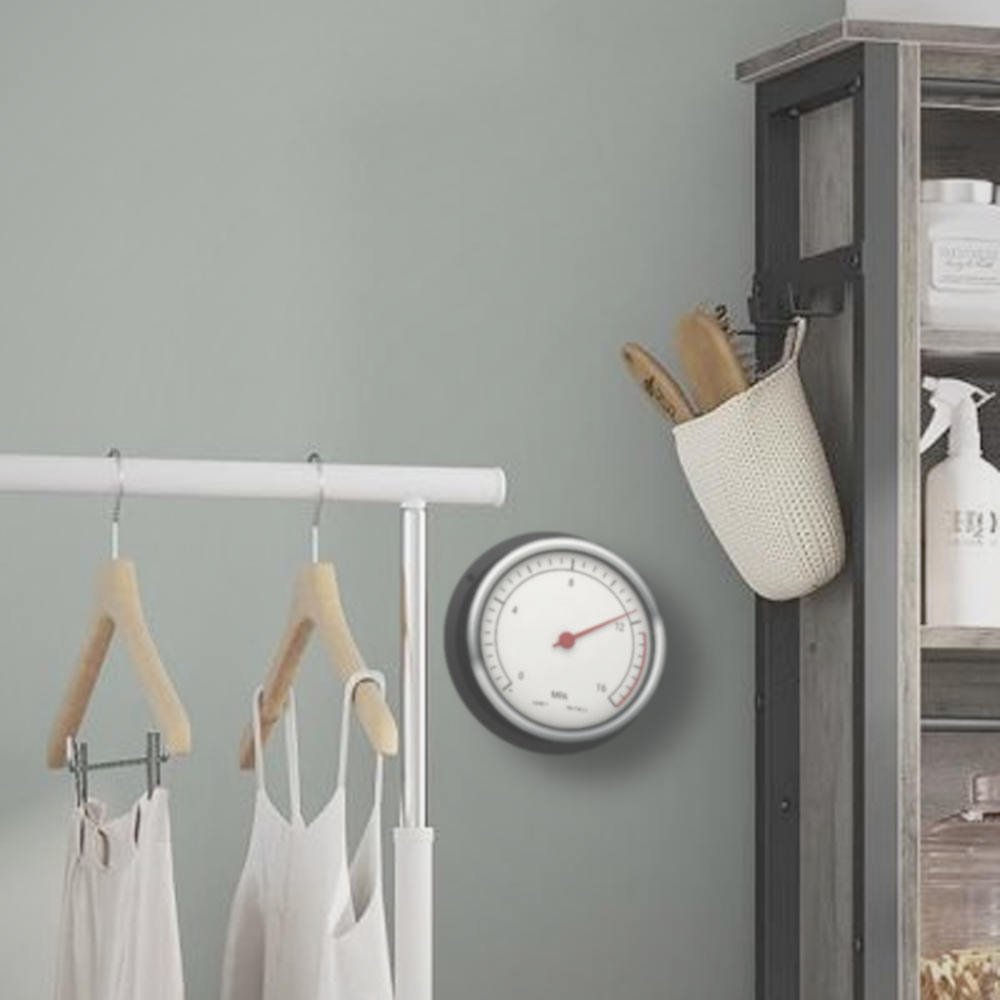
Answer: 11.5 (MPa)
